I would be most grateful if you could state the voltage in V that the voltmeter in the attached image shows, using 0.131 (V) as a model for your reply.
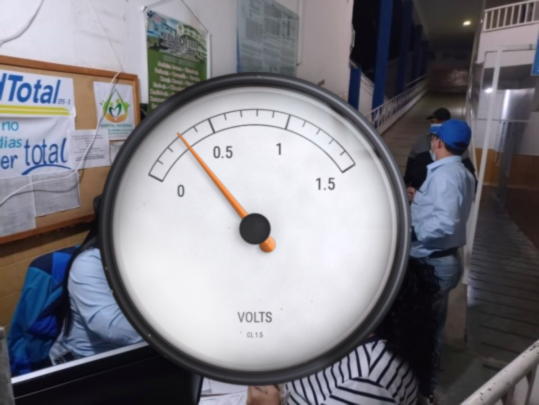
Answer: 0.3 (V)
